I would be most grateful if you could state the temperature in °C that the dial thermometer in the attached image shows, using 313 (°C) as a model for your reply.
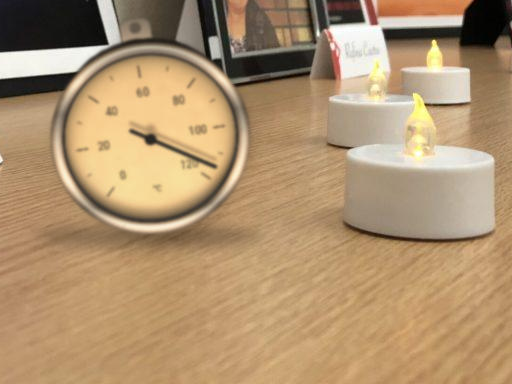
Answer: 115 (°C)
